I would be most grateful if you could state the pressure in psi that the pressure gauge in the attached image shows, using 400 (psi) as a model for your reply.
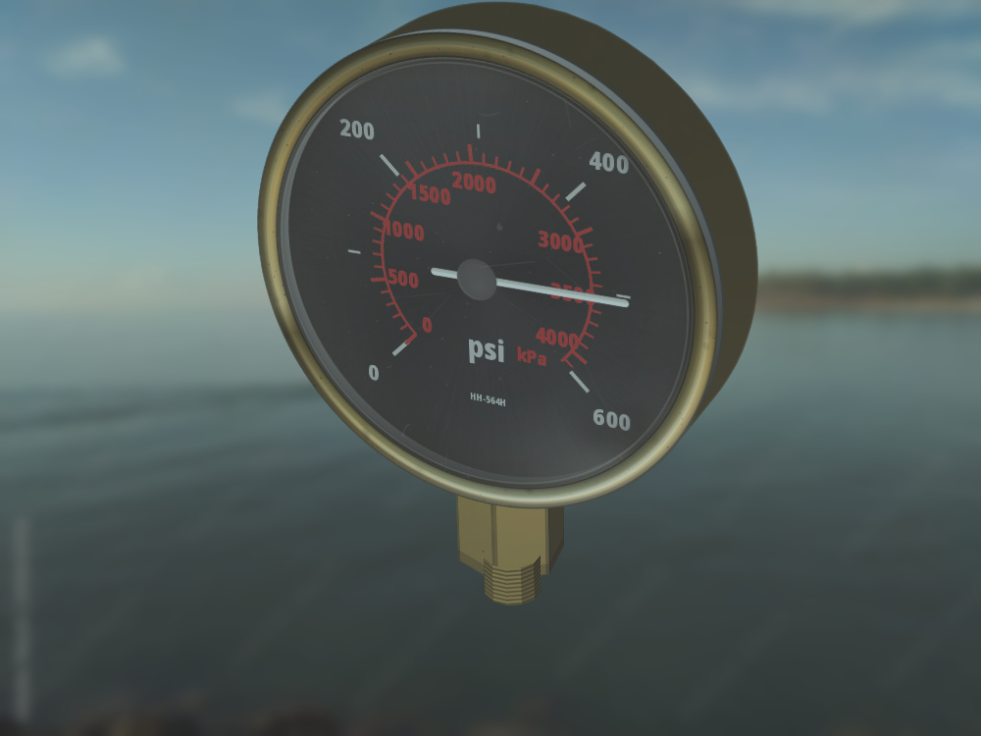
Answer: 500 (psi)
